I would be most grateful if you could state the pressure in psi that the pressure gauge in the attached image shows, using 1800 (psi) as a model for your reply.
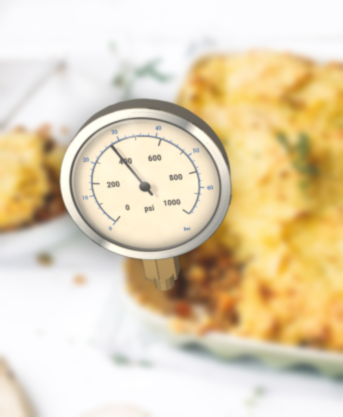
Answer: 400 (psi)
